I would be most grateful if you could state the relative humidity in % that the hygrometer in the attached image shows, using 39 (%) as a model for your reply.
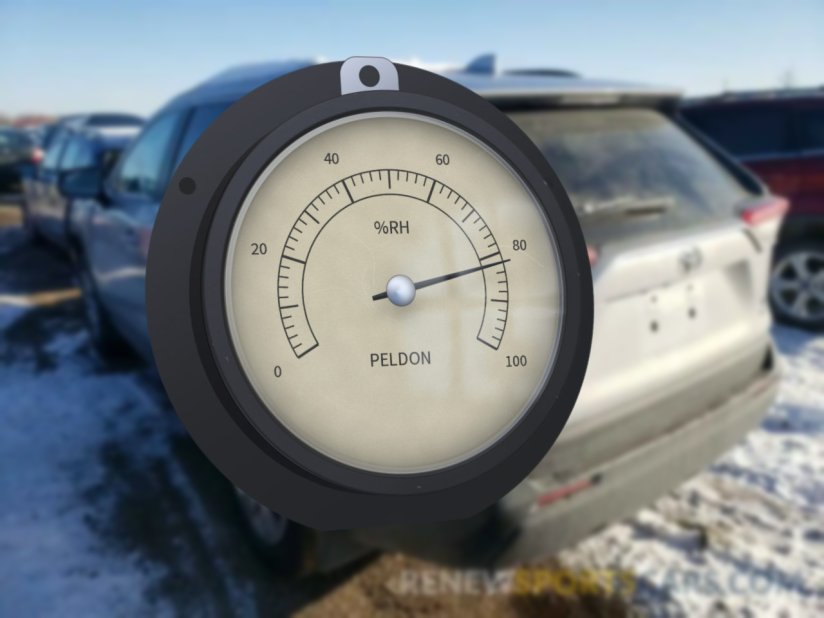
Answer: 82 (%)
